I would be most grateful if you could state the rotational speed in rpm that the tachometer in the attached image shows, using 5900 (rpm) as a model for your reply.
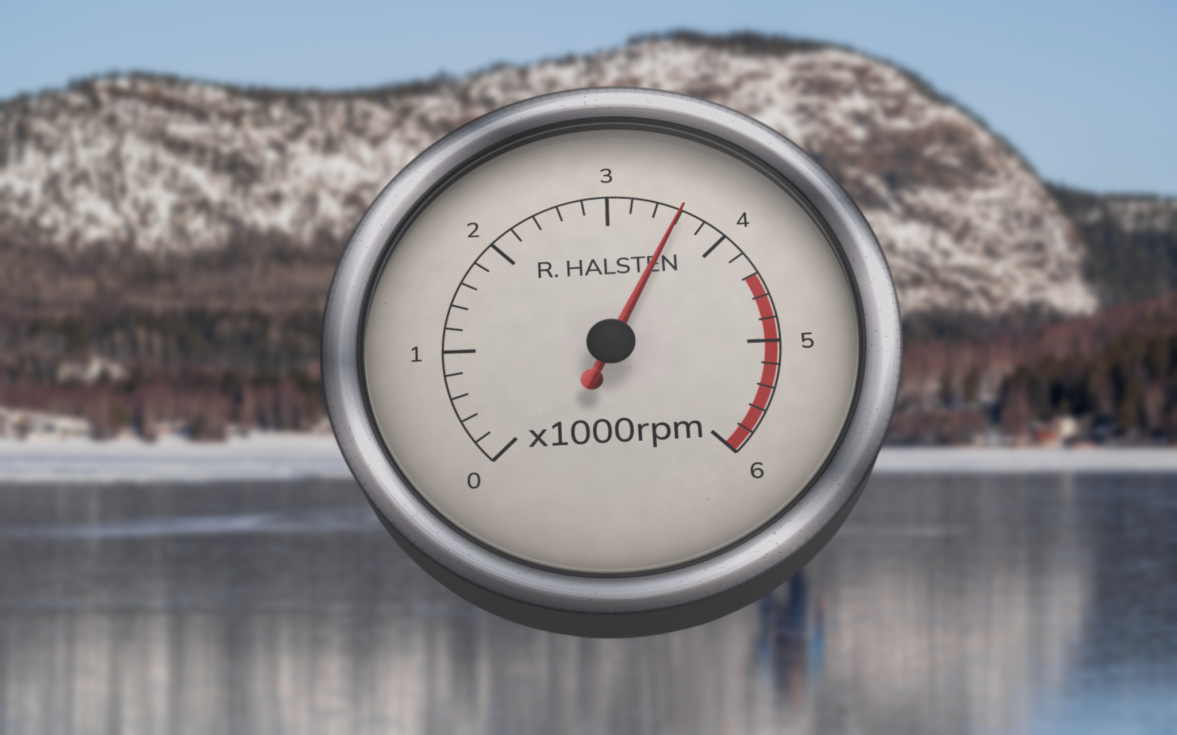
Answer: 3600 (rpm)
